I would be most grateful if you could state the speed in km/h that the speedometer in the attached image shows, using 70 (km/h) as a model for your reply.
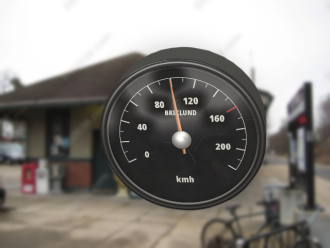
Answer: 100 (km/h)
